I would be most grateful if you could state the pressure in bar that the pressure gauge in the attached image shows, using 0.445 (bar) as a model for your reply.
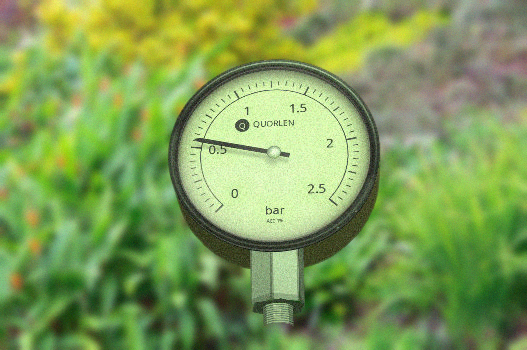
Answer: 0.55 (bar)
